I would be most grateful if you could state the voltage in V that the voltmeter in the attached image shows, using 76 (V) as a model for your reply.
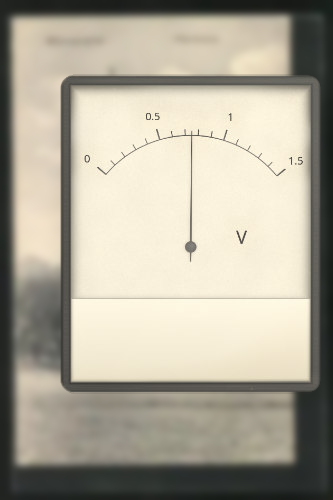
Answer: 0.75 (V)
